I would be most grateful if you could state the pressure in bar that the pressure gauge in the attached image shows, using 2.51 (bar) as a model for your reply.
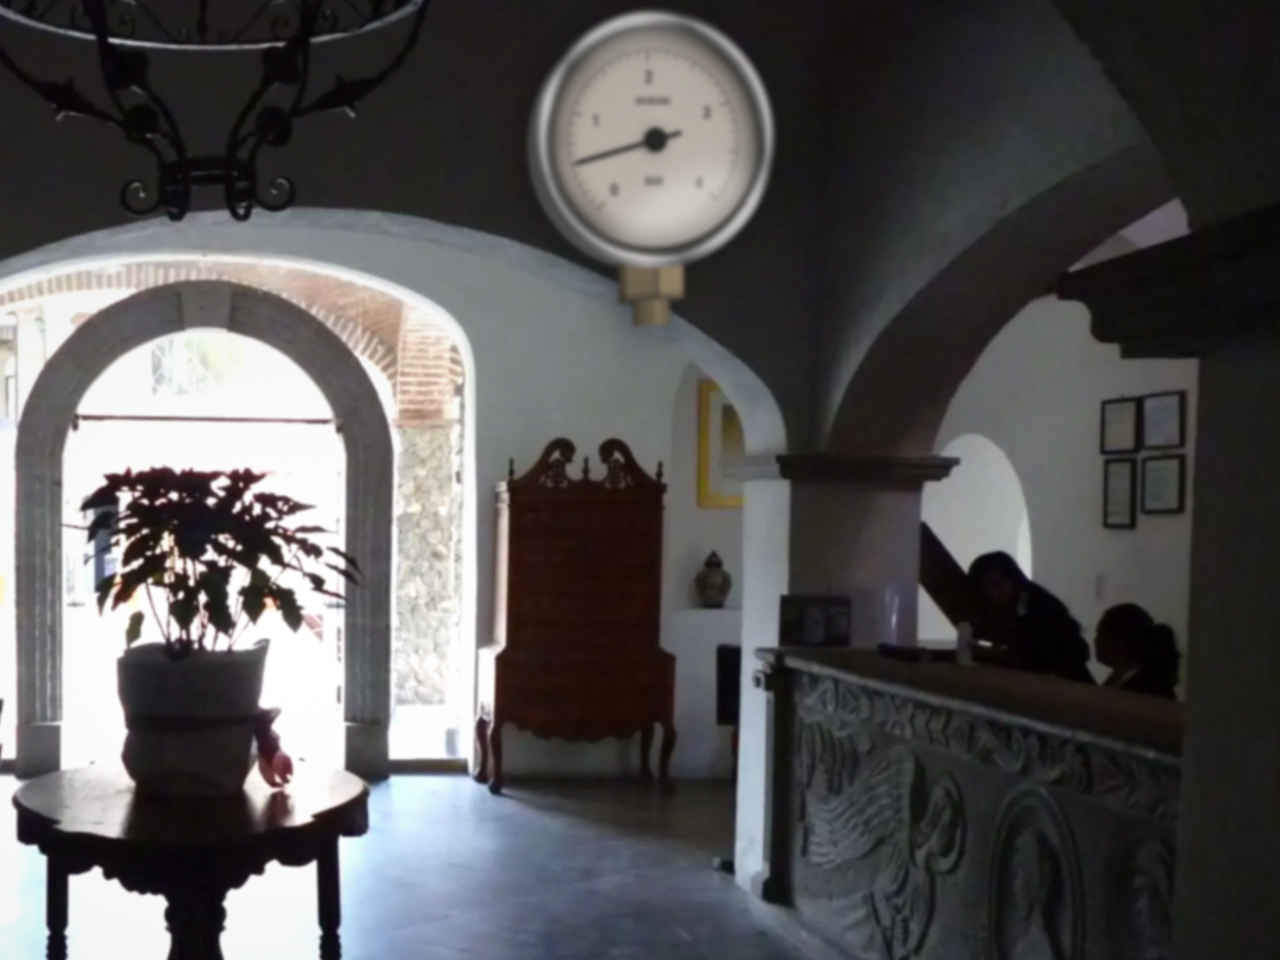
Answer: 0.5 (bar)
